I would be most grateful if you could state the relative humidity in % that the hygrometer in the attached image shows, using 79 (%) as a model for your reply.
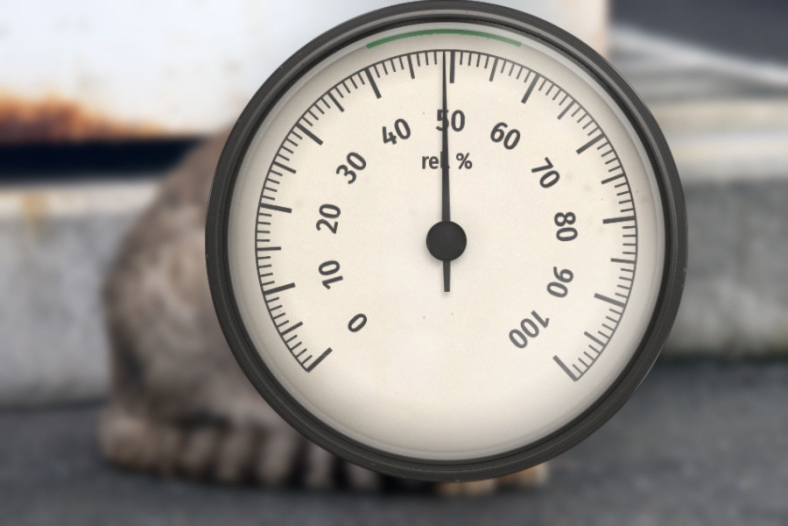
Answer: 49 (%)
